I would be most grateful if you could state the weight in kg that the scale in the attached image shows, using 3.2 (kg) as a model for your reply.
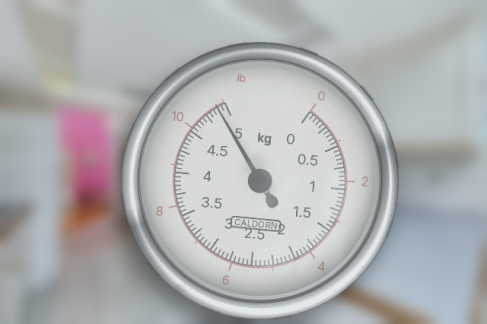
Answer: 4.9 (kg)
